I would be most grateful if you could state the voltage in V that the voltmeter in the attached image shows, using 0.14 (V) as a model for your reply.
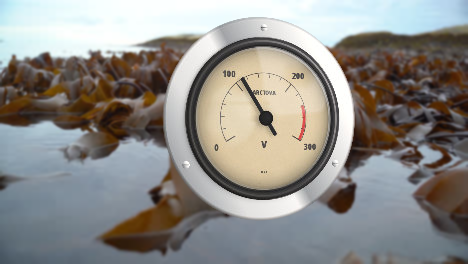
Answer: 110 (V)
